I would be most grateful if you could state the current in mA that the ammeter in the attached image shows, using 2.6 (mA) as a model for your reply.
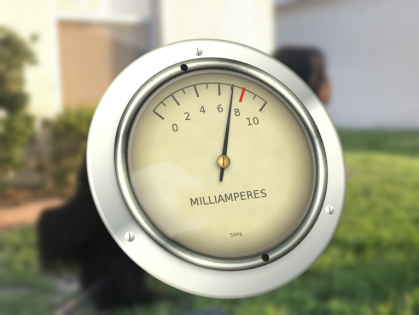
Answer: 7 (mA)
